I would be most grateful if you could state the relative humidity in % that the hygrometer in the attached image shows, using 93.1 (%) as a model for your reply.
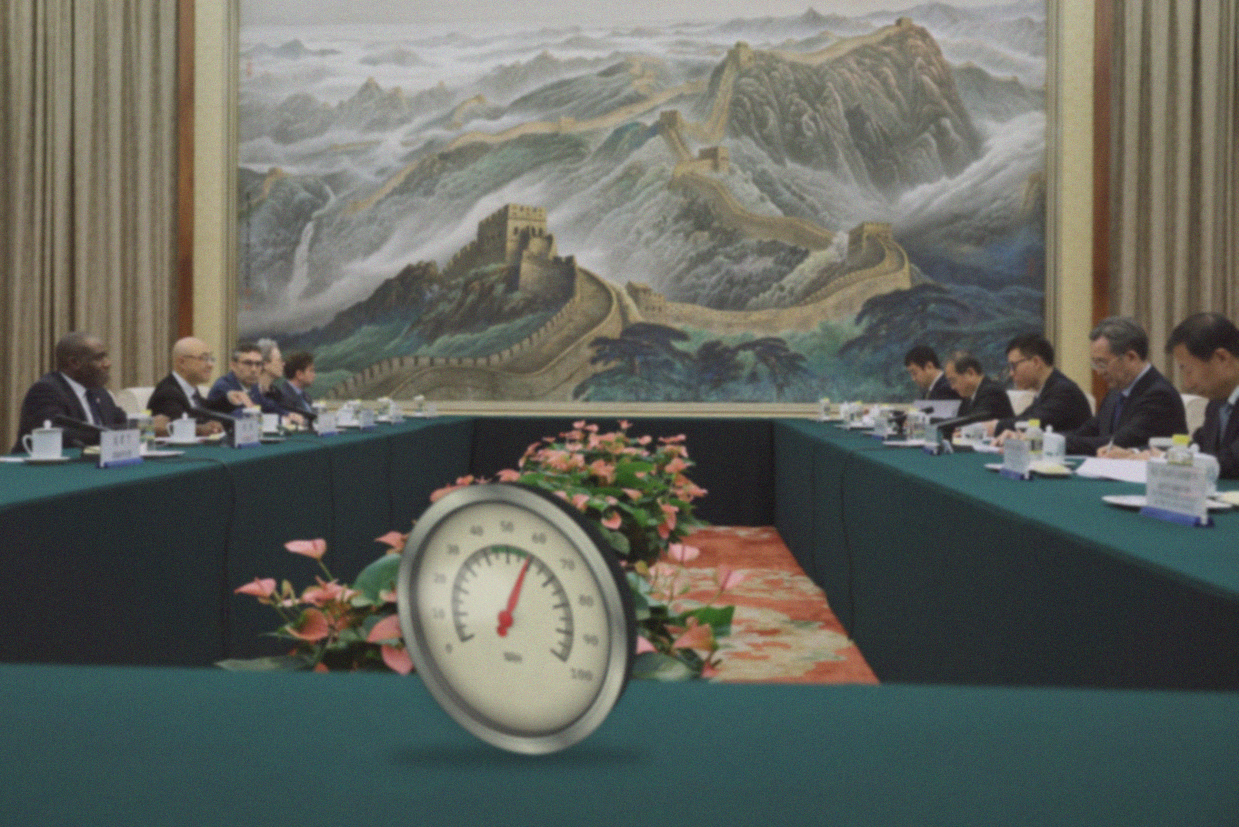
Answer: 60 (%)
